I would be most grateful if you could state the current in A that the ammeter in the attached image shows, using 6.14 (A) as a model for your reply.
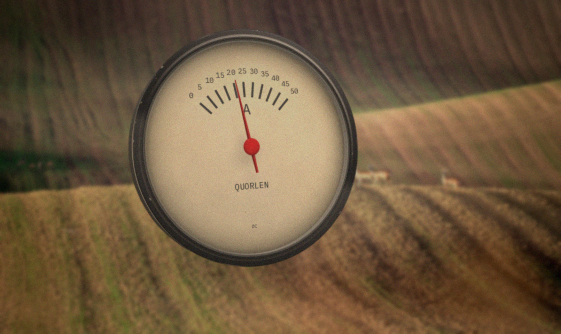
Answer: 20 (A)
